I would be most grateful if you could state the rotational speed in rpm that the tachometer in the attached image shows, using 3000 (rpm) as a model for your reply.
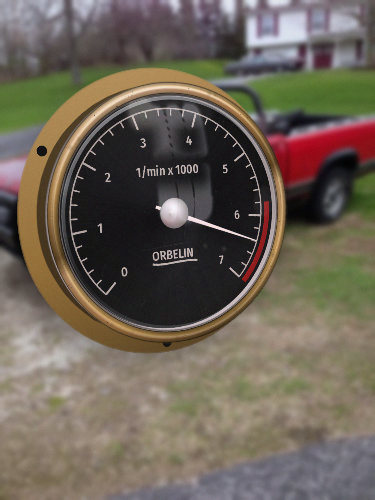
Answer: 6400 (rpm)
